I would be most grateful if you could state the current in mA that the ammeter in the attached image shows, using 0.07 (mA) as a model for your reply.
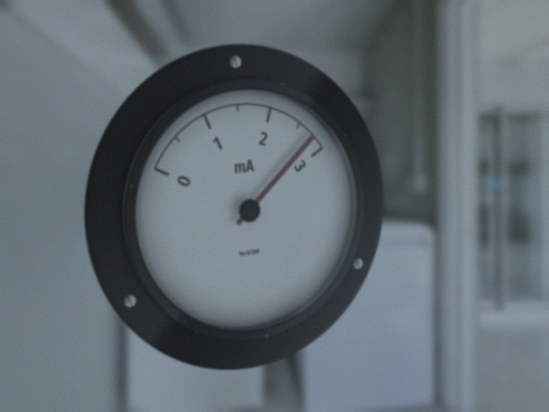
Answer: 2.75 (mA)
